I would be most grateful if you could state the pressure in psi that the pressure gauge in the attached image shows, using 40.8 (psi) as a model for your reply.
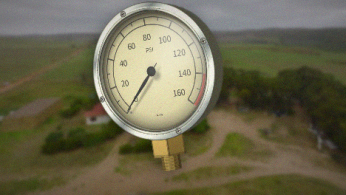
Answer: 0 (psi)
